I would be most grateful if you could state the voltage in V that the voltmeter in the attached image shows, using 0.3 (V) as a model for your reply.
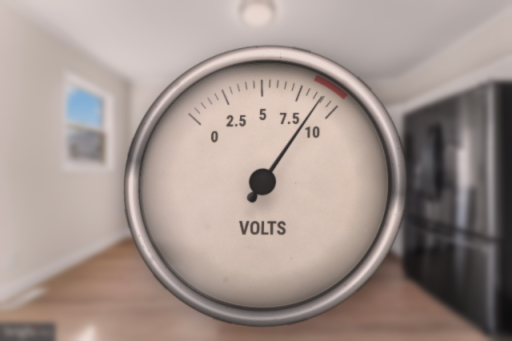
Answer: 9 (V)
